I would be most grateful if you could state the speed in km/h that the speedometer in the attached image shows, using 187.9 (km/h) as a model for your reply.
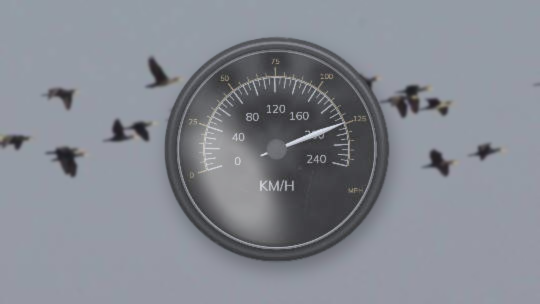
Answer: 200 (km/h)
